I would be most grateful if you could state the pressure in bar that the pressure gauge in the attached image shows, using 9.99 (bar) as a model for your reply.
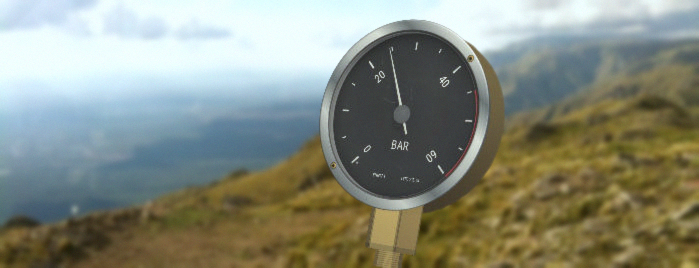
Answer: 25 (bar)
